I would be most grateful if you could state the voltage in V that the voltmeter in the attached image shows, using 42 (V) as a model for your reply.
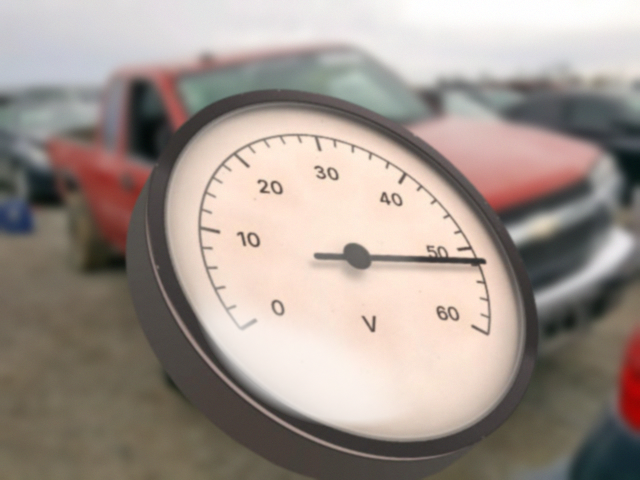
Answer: 52 (V)
